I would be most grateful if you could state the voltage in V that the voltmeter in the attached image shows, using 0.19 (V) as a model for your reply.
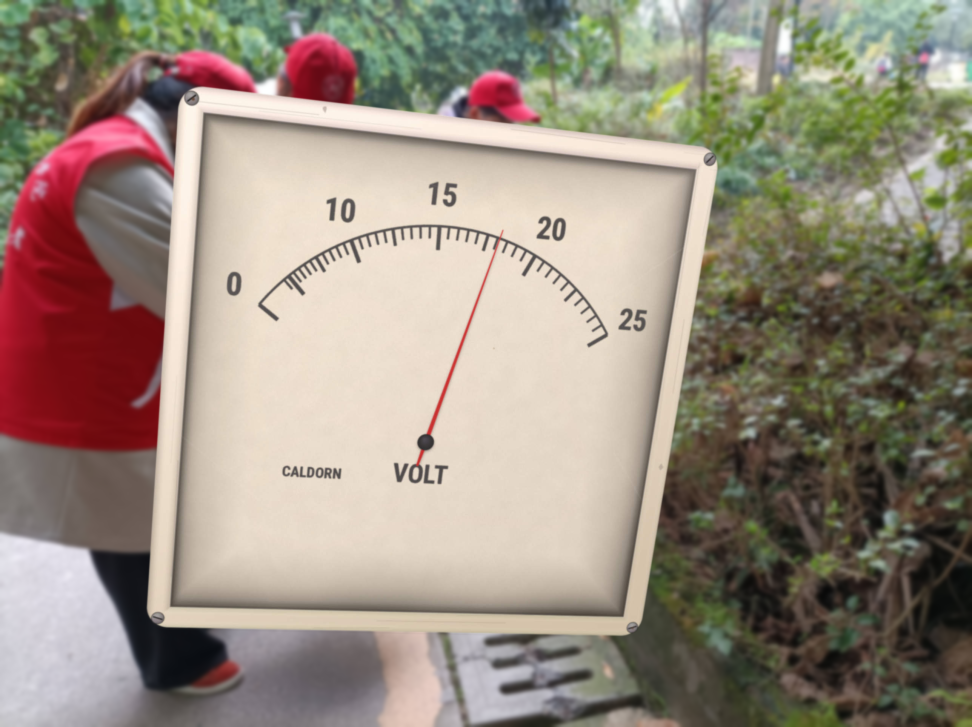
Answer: 18 (V)
